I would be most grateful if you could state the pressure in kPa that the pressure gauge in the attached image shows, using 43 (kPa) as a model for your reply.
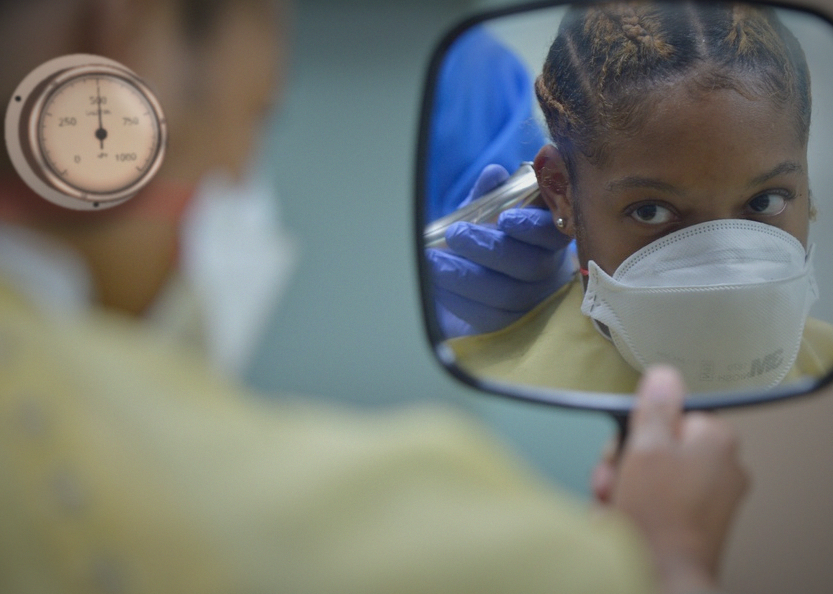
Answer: 500 (kPa)
